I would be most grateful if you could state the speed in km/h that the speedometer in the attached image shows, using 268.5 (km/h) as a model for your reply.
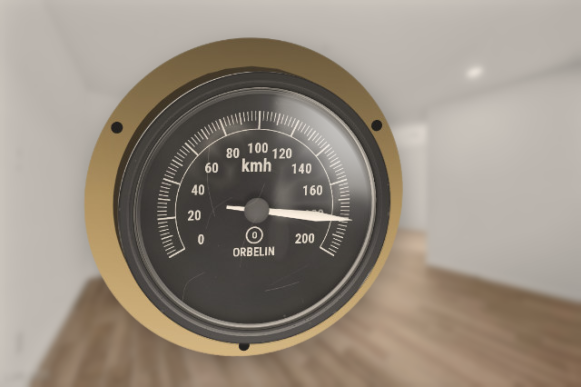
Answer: 180 (km/h)
